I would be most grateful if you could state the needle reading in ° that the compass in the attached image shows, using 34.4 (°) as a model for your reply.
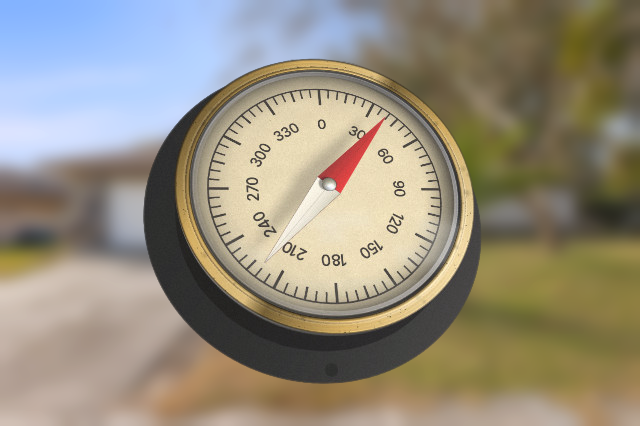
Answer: 40 (°)
